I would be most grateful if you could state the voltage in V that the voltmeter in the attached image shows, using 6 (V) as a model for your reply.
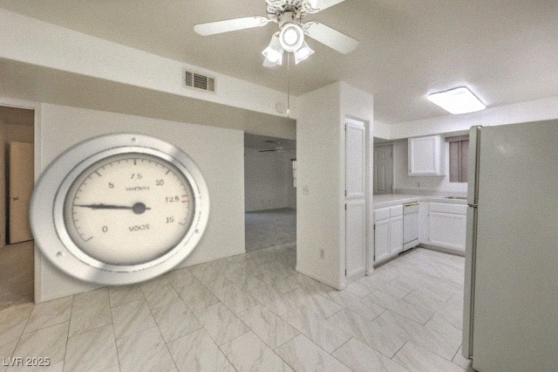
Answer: 2.5 (V)
